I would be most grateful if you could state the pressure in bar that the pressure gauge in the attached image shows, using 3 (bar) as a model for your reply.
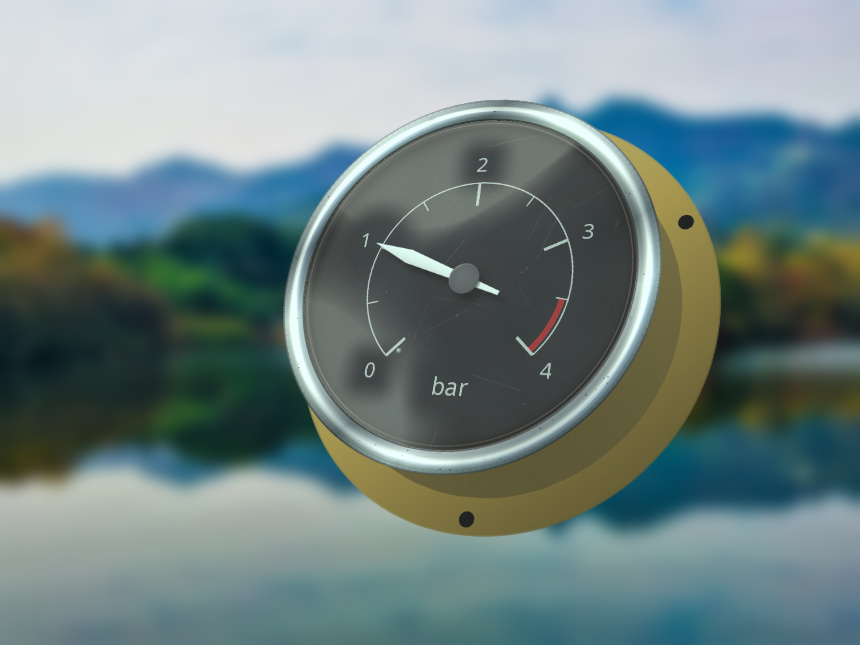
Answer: 1 (bar)
